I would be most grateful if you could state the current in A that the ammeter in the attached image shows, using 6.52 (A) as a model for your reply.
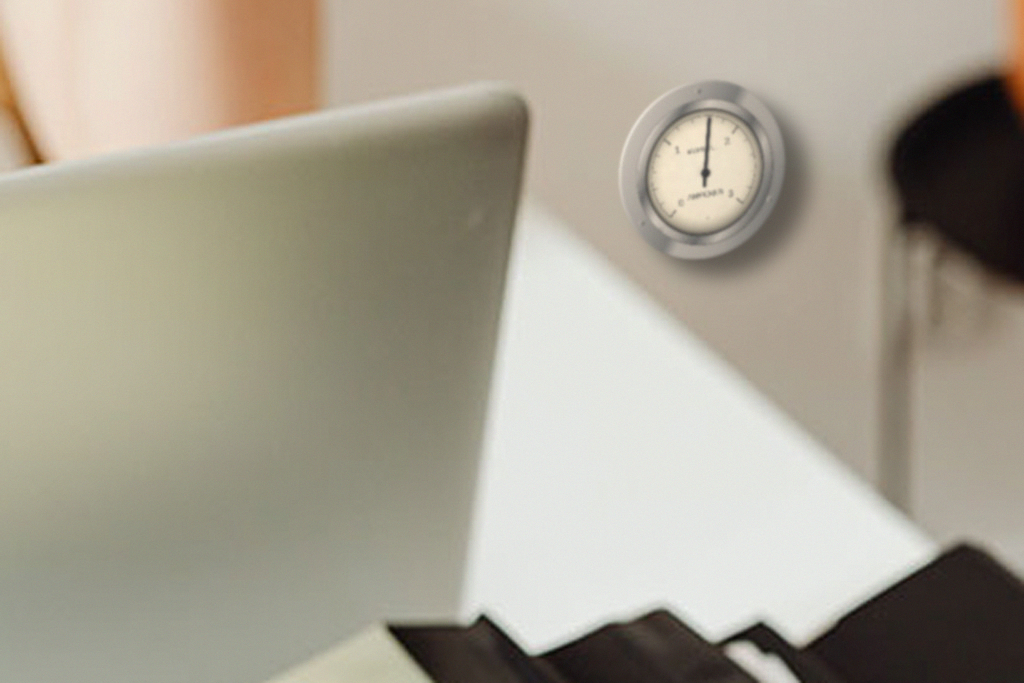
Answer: 1.6 (A)
